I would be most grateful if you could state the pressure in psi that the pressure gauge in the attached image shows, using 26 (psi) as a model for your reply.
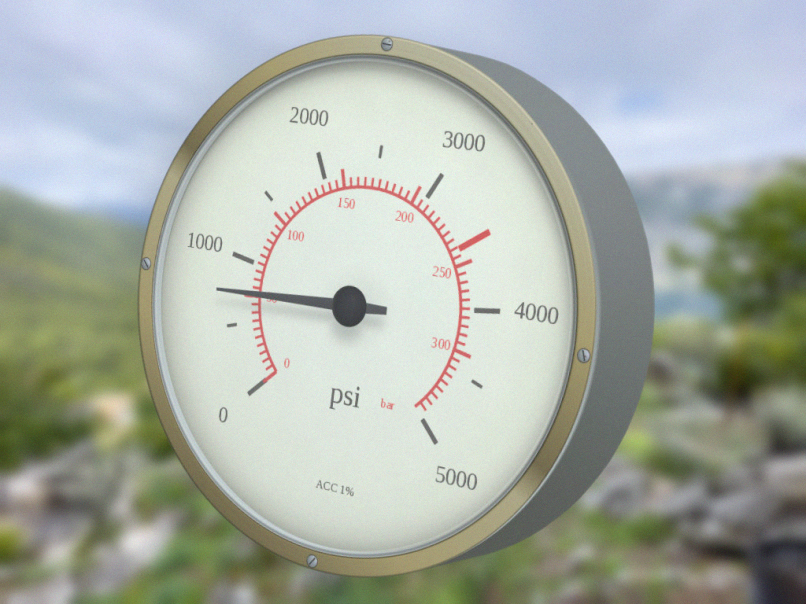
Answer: 750 (psi)
